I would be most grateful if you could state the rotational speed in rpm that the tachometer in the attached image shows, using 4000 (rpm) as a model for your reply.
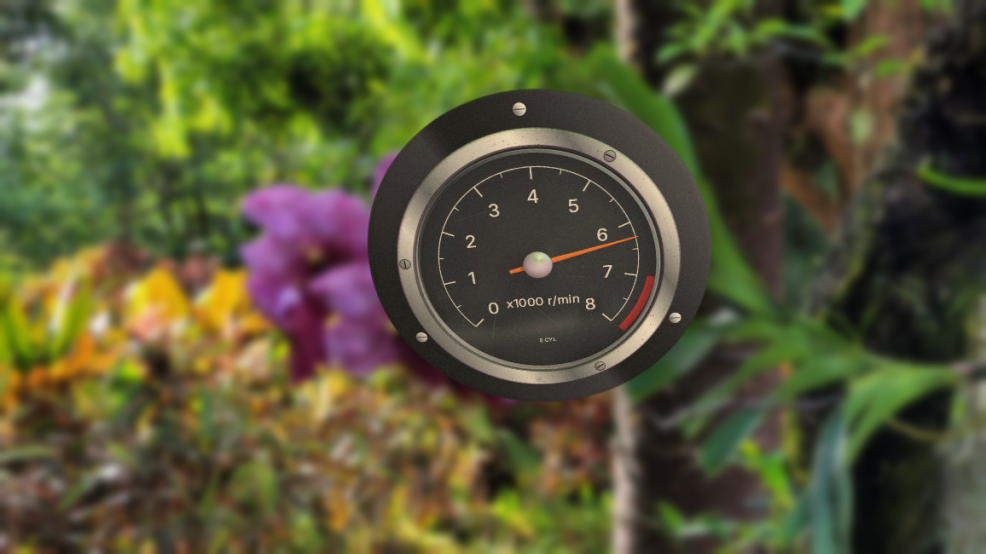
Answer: 6250 (rpm)
